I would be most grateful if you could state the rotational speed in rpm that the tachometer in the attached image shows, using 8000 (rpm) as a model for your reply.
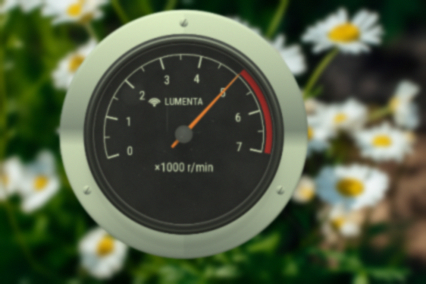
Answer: 5000 (rpm)
